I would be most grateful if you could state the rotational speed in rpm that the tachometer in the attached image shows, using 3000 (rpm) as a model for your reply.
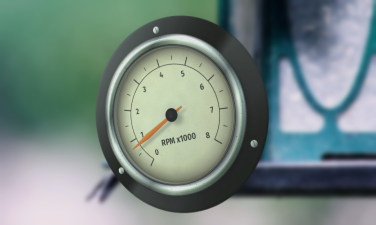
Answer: 750 (rpm)
